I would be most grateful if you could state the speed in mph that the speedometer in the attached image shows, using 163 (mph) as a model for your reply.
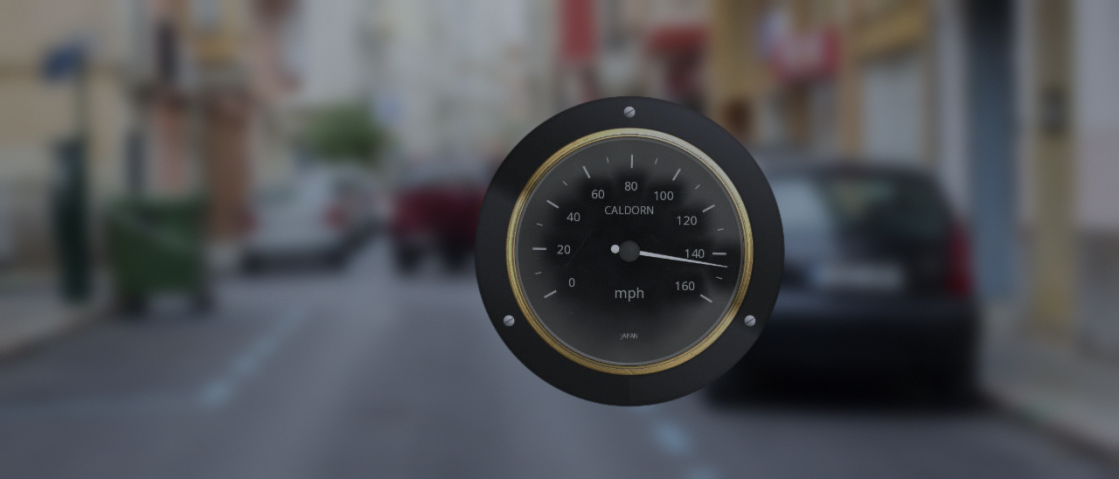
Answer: 145 (mph)
